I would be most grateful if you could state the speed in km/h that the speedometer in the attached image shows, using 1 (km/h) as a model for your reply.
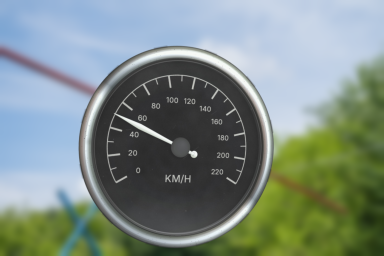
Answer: 50 (km/h)
